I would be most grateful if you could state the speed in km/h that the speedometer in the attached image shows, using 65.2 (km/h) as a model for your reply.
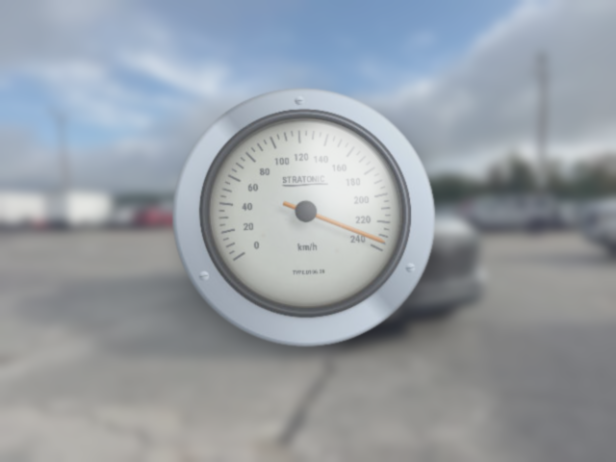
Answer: 235 (km/h)
